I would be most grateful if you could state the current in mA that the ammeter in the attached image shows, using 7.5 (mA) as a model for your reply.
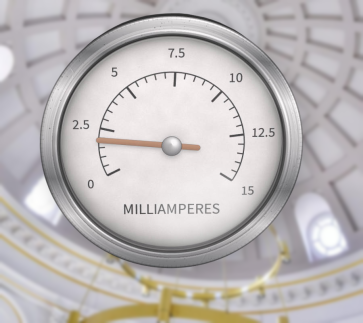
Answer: 2 (mA)
